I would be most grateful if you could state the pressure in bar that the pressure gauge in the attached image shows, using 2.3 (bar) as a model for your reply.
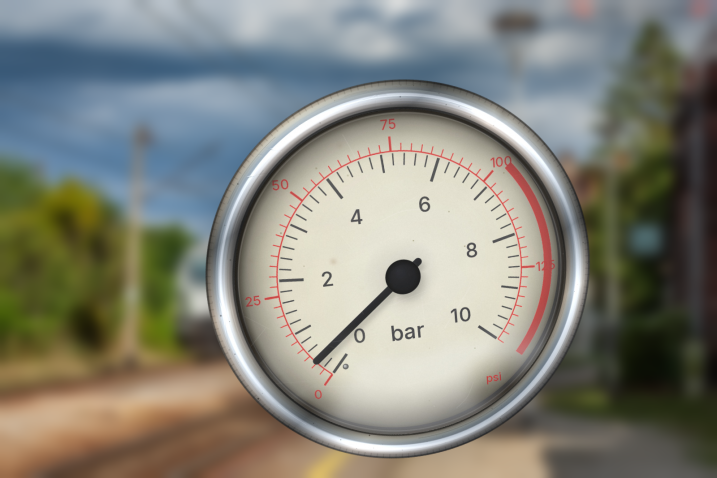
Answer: 0.4 (bar)
